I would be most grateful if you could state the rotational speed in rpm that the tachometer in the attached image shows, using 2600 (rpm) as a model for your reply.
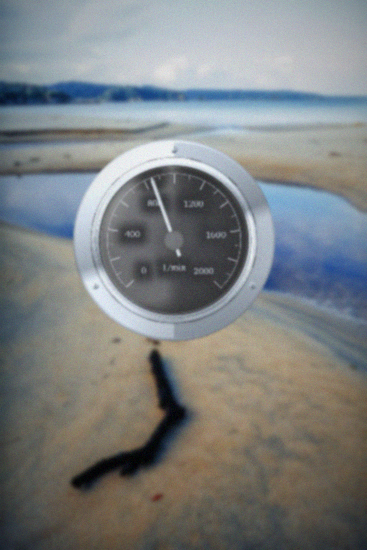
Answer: 850 (rpm)
